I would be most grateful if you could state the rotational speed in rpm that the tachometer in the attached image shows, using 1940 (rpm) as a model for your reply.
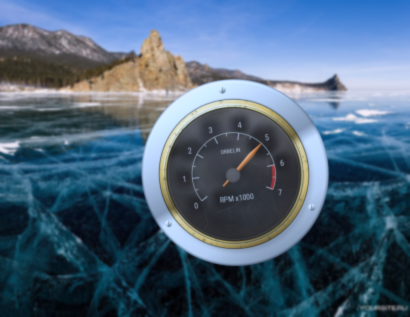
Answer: 5000 (rpm)
